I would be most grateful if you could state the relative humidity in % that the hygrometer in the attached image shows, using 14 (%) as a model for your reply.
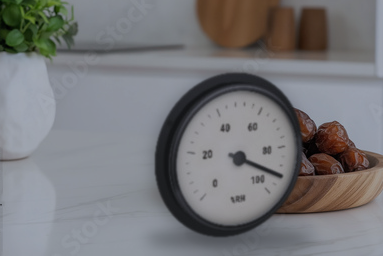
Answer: 92 (%)
